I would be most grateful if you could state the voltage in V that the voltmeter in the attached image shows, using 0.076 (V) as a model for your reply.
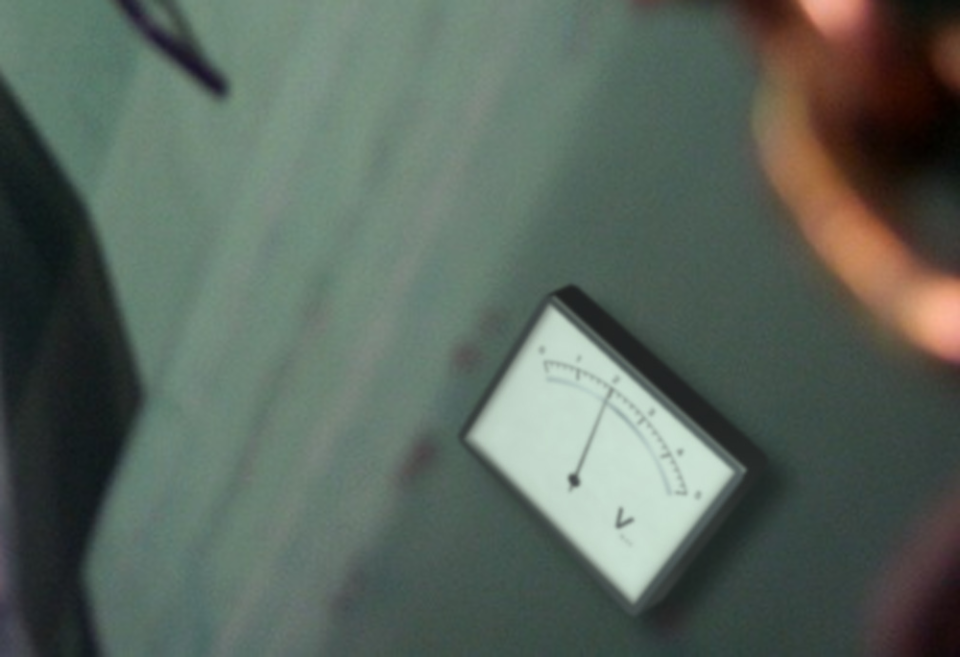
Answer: 2 (V)
